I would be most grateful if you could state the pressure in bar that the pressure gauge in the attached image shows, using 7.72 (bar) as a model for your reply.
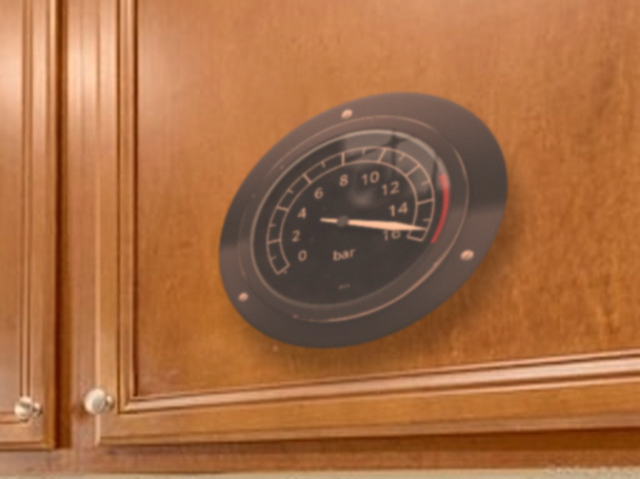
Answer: 15.5 (bar)
